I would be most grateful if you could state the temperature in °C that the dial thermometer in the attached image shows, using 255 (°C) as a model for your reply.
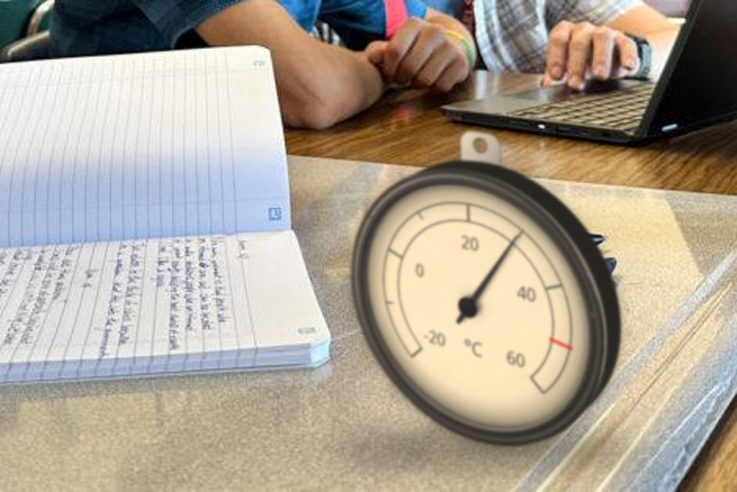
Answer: 30 (°C)
